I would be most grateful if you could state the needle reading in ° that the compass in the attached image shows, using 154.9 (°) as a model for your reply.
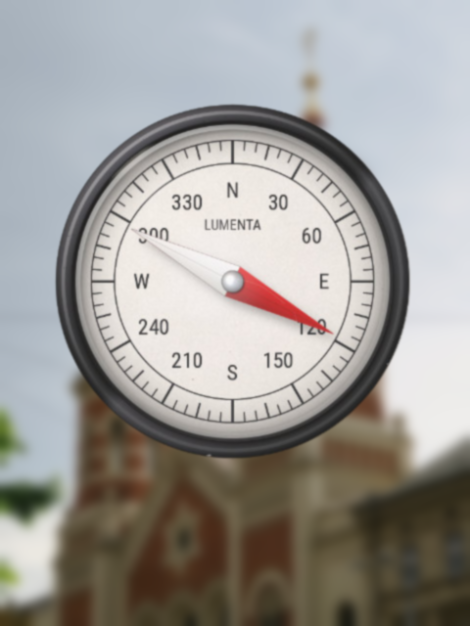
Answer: 117.5 (°)
